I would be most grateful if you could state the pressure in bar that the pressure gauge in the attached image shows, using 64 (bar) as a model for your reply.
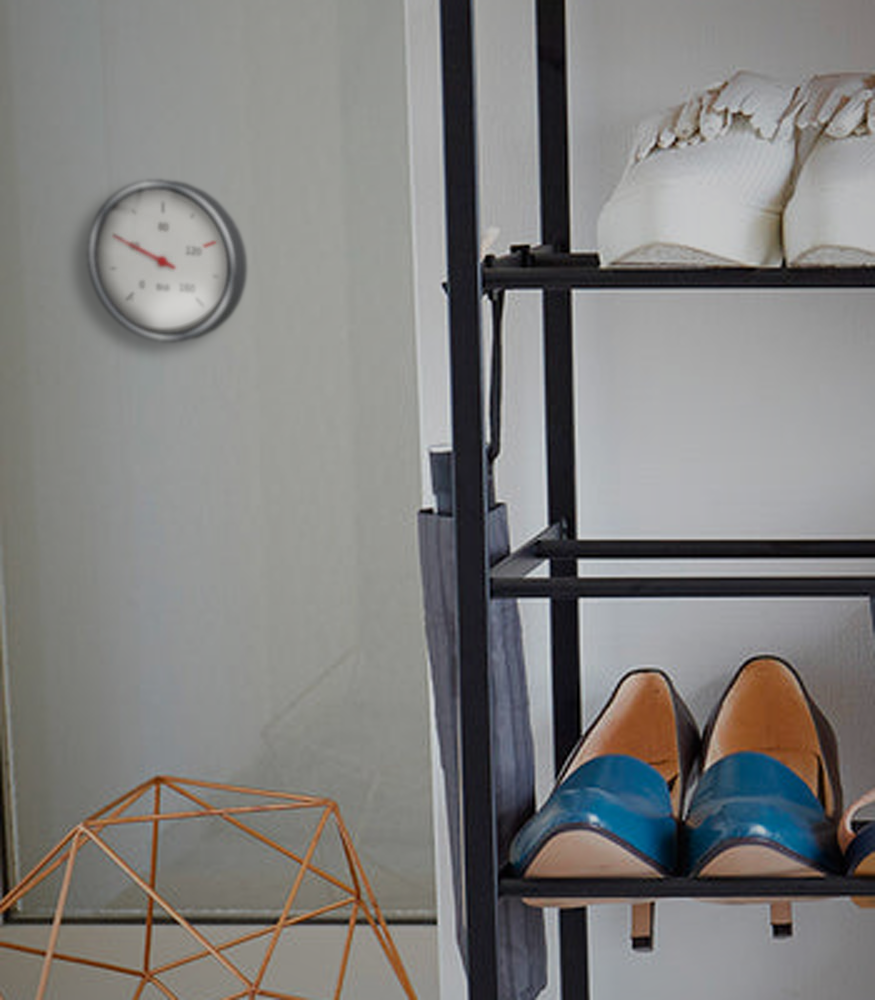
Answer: 40 (bar)
